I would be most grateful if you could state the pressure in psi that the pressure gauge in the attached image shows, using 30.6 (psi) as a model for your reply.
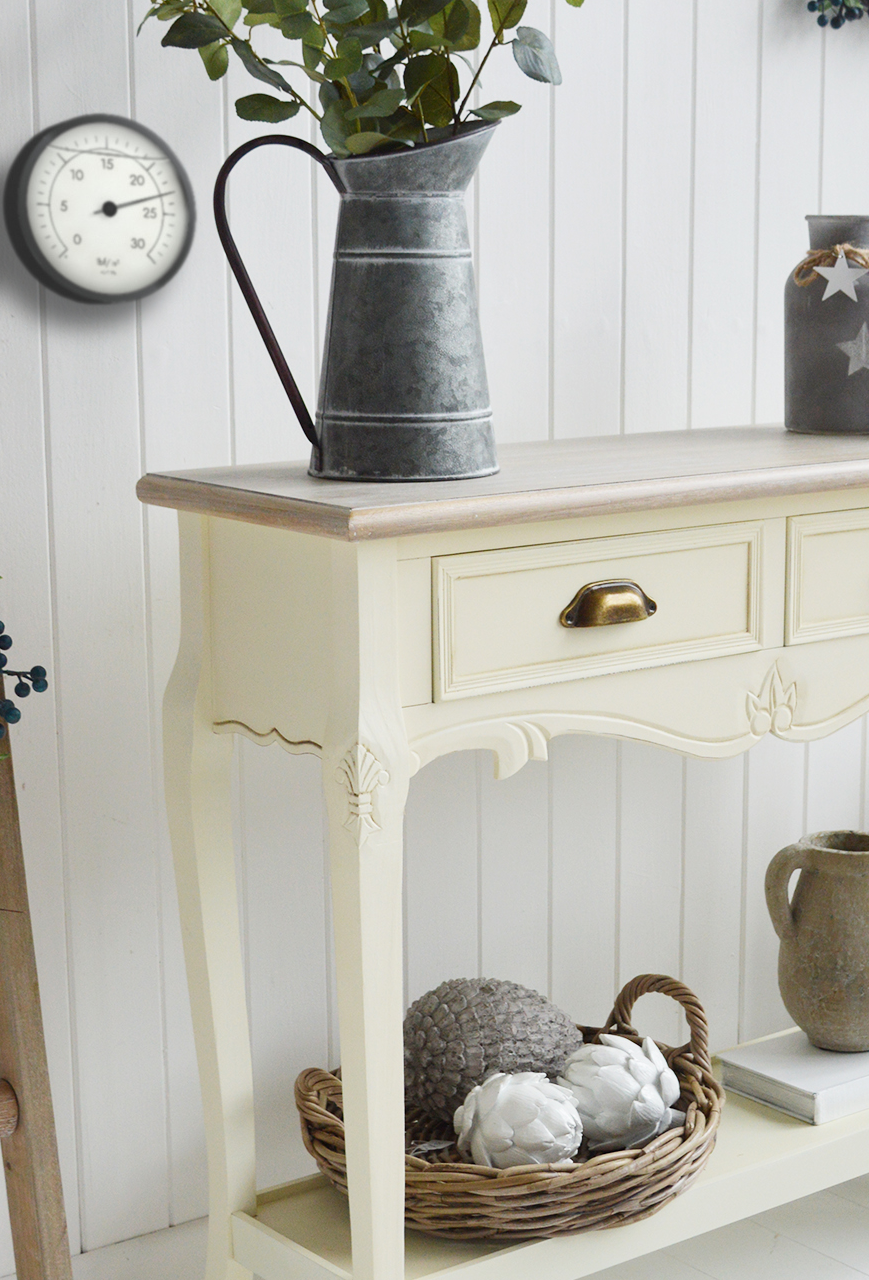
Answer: 23 (psi)
